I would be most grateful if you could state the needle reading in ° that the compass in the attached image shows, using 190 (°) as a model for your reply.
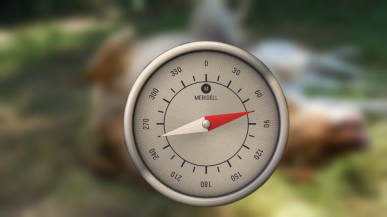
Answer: 75 (°)
